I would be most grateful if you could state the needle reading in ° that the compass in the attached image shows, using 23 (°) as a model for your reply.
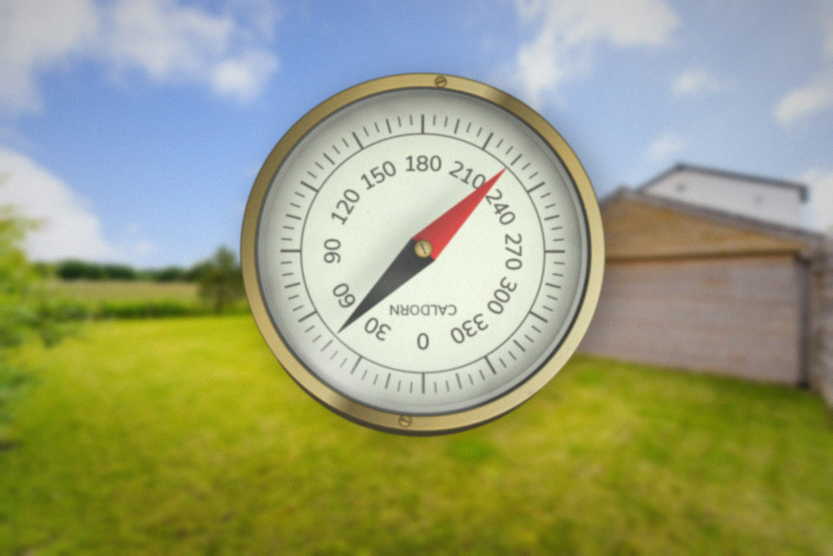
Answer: 225 (°)
